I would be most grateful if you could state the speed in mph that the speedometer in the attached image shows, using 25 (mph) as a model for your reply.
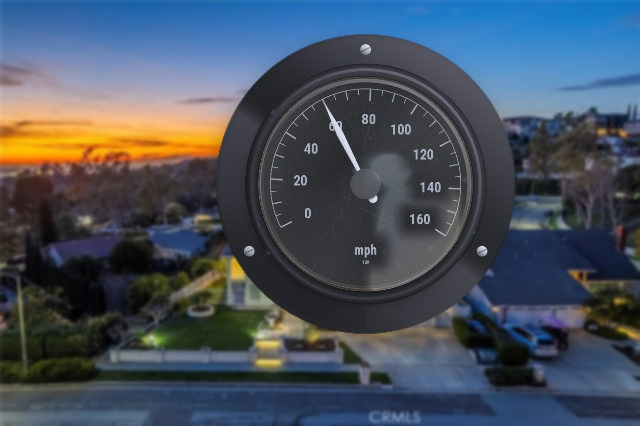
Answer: 60 (mph)
